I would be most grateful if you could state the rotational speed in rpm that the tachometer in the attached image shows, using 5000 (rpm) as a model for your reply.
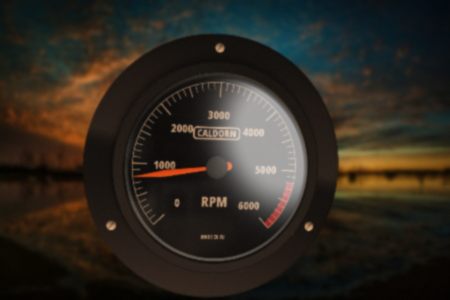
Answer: 800 (rpm)
